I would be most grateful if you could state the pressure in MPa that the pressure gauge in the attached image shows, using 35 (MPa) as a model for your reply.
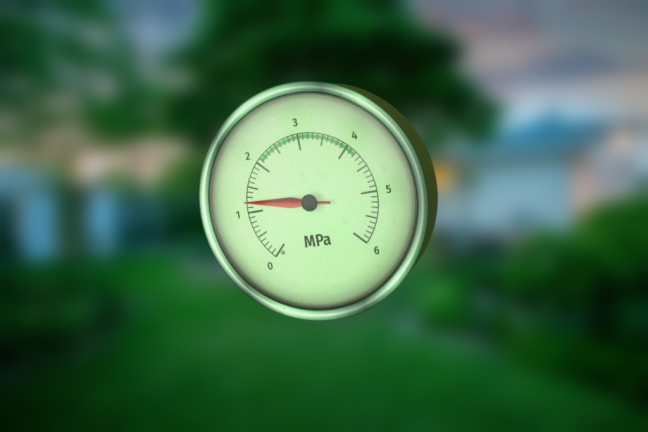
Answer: 1.2 (MPa)
